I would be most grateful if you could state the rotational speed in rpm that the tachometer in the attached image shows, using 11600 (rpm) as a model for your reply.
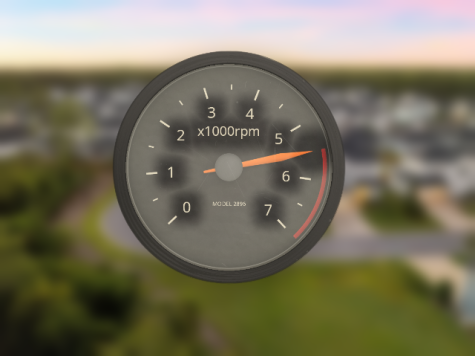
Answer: 5500 (rpm)
